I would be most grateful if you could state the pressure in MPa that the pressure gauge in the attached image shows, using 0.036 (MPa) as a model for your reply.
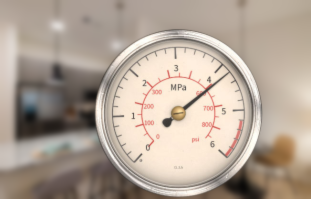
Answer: 4.2 (MPa)
